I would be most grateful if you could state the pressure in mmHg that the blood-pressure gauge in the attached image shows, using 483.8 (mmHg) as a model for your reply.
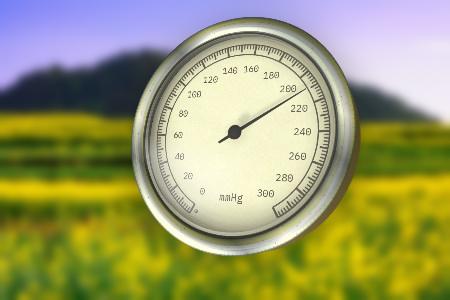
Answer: 210 (mmHg)
